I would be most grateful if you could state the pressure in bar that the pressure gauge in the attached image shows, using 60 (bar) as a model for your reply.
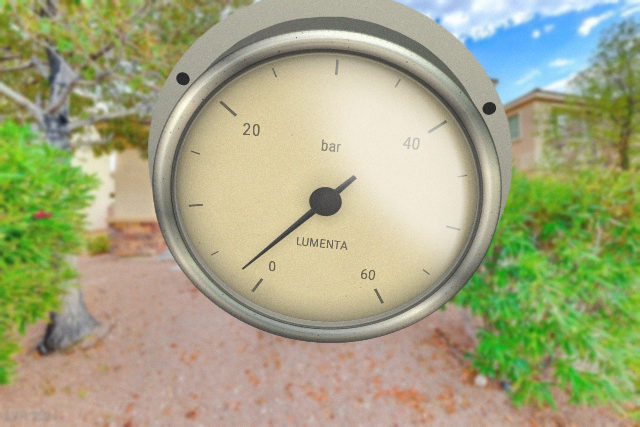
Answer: 2.5 (bar)
